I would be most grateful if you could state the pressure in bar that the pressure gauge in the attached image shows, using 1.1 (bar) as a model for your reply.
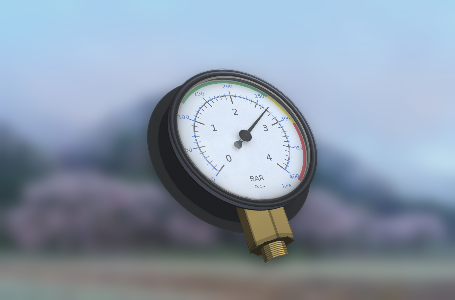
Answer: 2.7 (bar)
